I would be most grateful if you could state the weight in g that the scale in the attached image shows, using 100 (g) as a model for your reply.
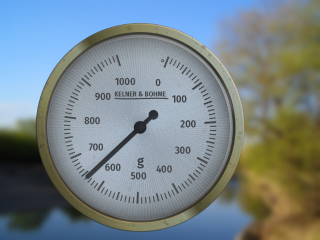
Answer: 640 (g)
